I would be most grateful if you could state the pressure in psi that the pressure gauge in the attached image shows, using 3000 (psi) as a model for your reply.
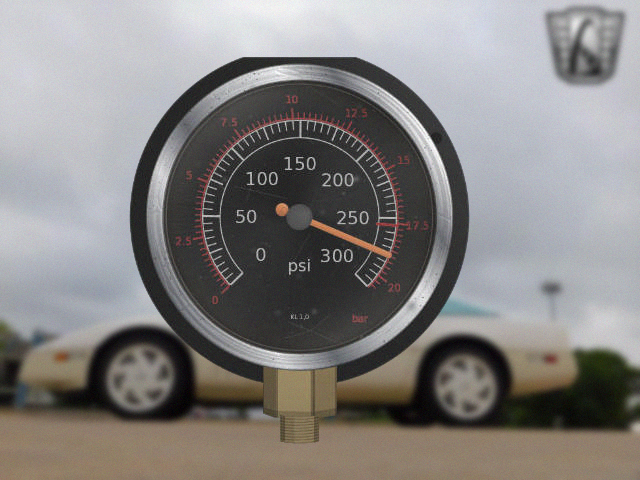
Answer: 275 (psi)
